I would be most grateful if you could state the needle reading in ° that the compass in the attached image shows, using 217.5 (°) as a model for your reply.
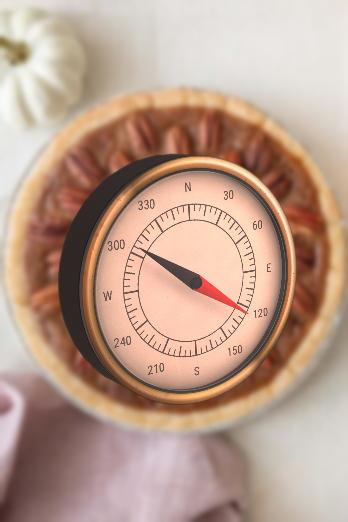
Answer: 125 (°)
